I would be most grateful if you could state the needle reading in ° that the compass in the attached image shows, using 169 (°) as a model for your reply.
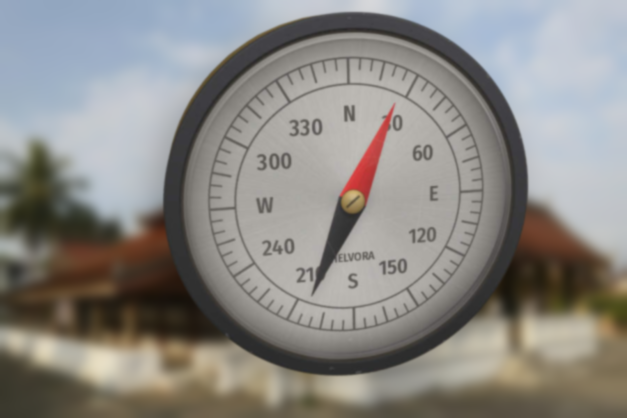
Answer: 25 (°)
